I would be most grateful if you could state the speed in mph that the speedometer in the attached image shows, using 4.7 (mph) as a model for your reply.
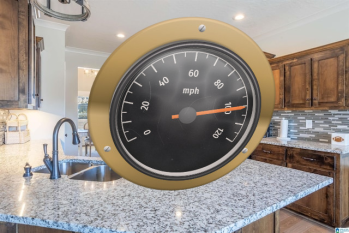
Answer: 100 (mph)
